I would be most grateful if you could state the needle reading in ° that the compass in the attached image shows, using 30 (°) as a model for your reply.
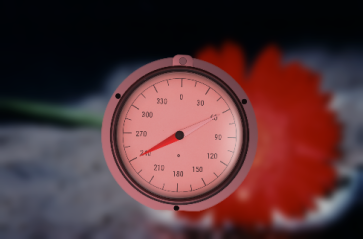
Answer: 240 (°)
